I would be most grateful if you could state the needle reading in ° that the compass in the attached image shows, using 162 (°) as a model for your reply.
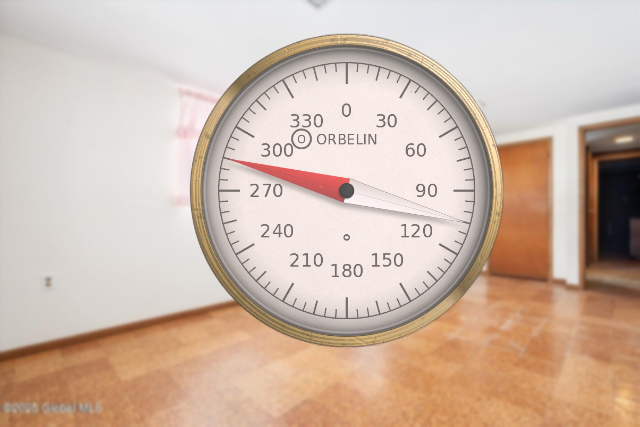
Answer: 285 (°)
